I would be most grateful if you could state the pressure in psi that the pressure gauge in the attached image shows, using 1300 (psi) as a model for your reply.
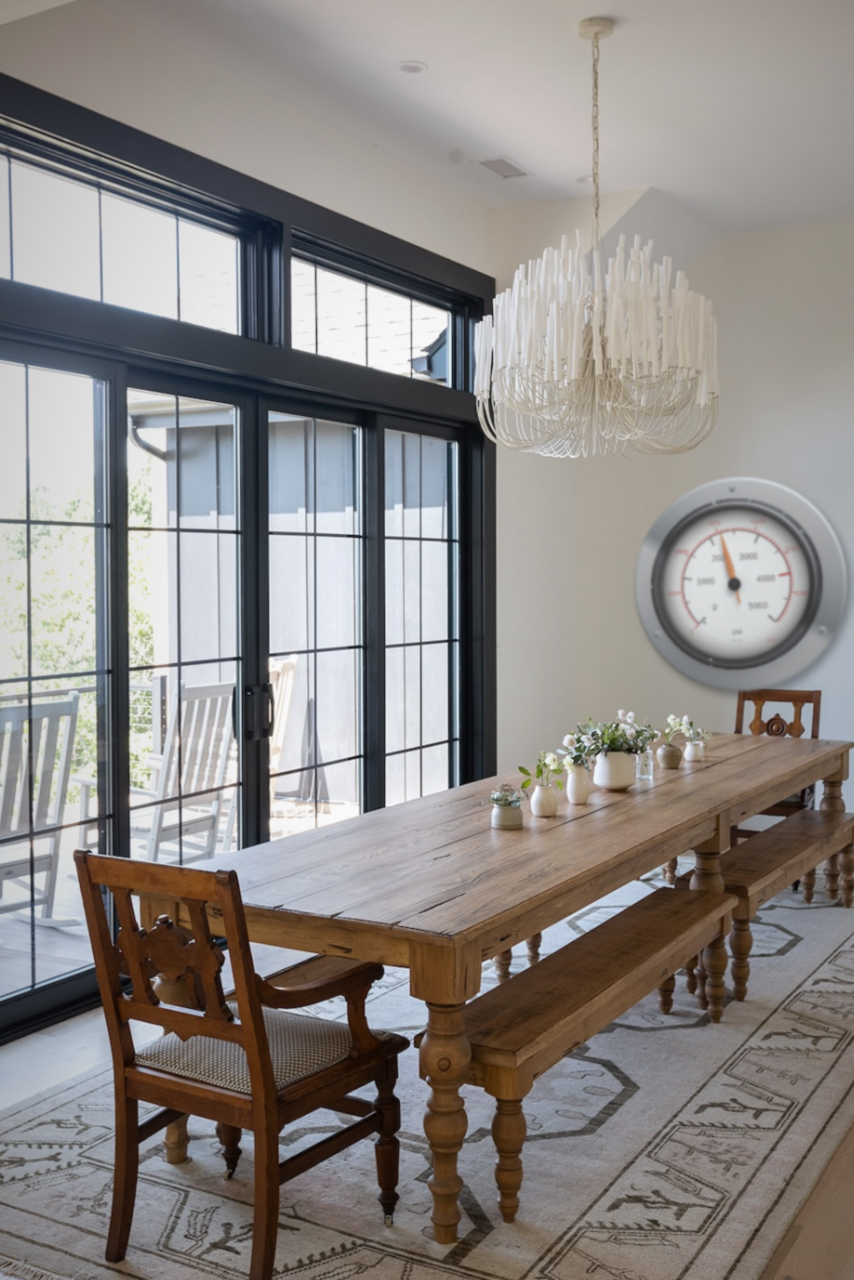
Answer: 2250 (psi)
